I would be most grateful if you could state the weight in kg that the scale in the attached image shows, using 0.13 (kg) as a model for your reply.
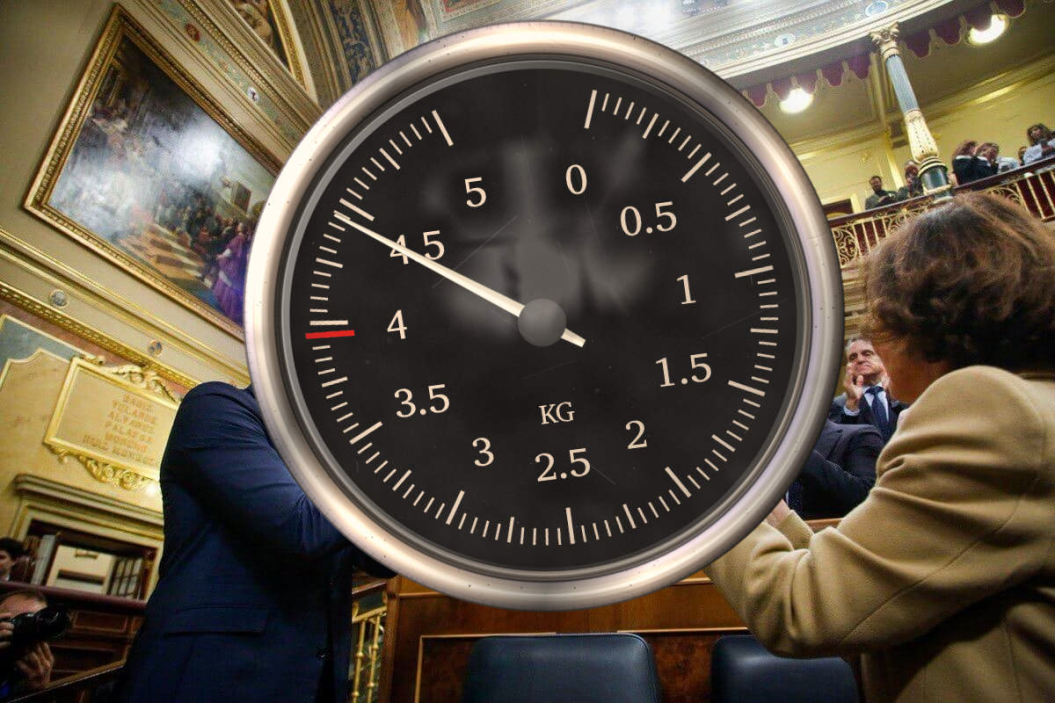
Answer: 4.45 (kg)
